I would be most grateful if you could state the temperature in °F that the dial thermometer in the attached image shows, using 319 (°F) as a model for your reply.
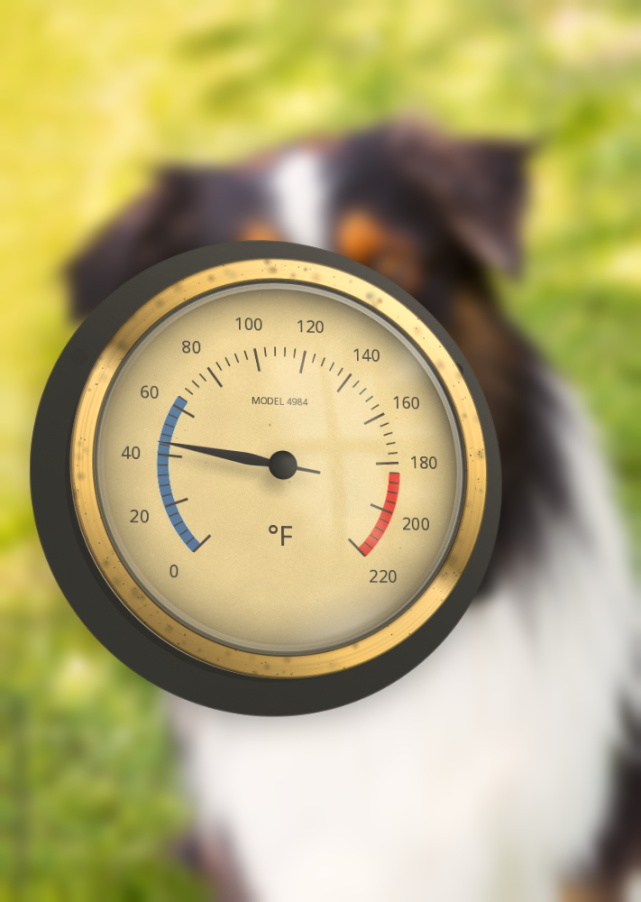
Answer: 44 (°F)
